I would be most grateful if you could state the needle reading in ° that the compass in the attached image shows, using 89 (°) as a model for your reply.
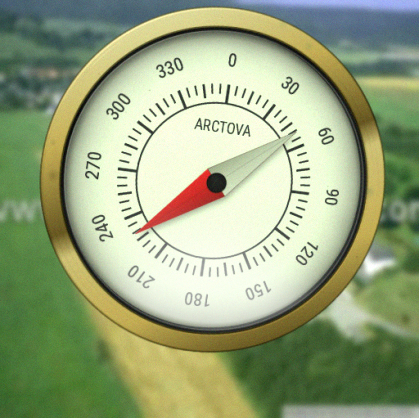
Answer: 230 (°)
